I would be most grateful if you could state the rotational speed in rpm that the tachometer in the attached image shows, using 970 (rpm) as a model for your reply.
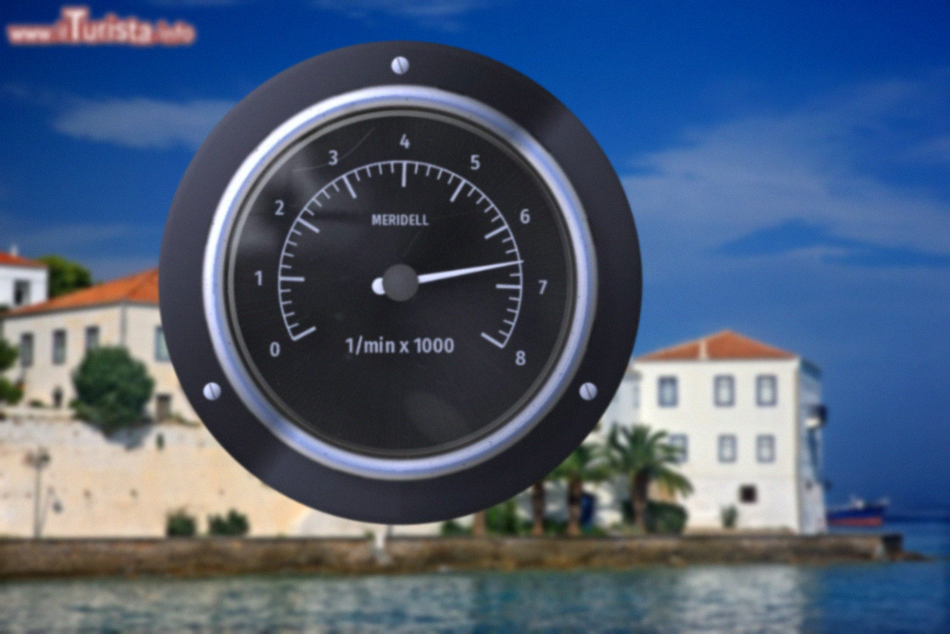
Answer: 6600 (rpm)
